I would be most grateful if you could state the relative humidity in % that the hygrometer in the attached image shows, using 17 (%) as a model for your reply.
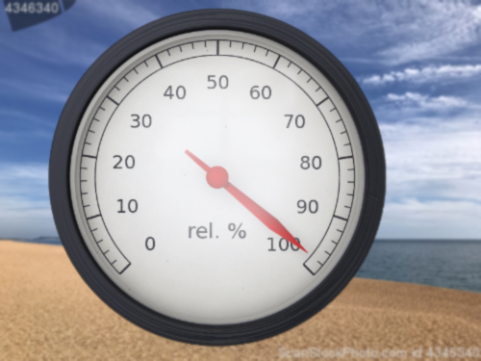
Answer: 98 (%)
